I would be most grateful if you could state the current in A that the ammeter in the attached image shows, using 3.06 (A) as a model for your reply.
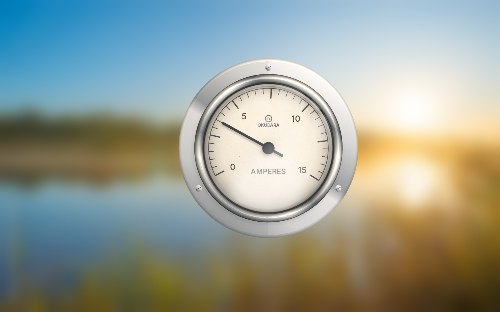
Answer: 3.5 (A)
